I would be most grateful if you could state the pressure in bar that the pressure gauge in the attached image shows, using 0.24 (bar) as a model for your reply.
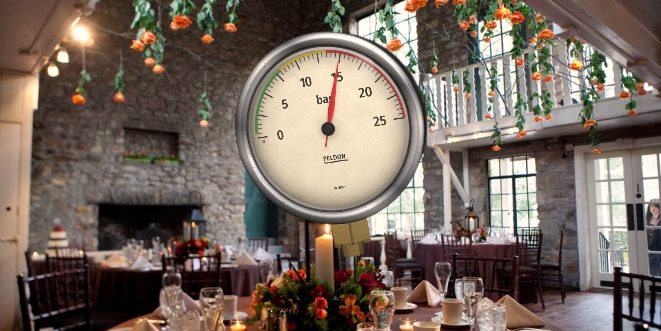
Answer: 15 (bar)
